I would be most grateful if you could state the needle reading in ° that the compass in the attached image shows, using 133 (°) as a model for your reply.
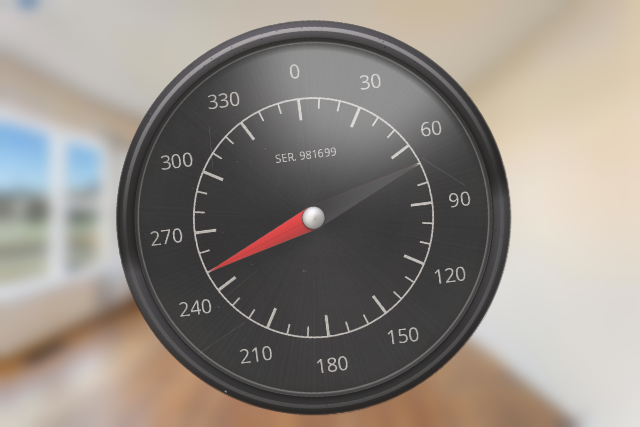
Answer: 250 (°)
